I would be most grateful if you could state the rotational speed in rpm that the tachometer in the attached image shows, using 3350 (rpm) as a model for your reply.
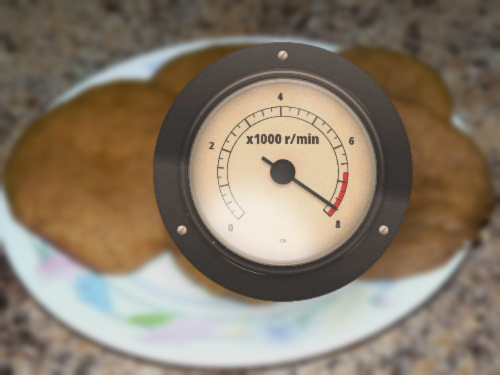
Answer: 7750 (rpm)
